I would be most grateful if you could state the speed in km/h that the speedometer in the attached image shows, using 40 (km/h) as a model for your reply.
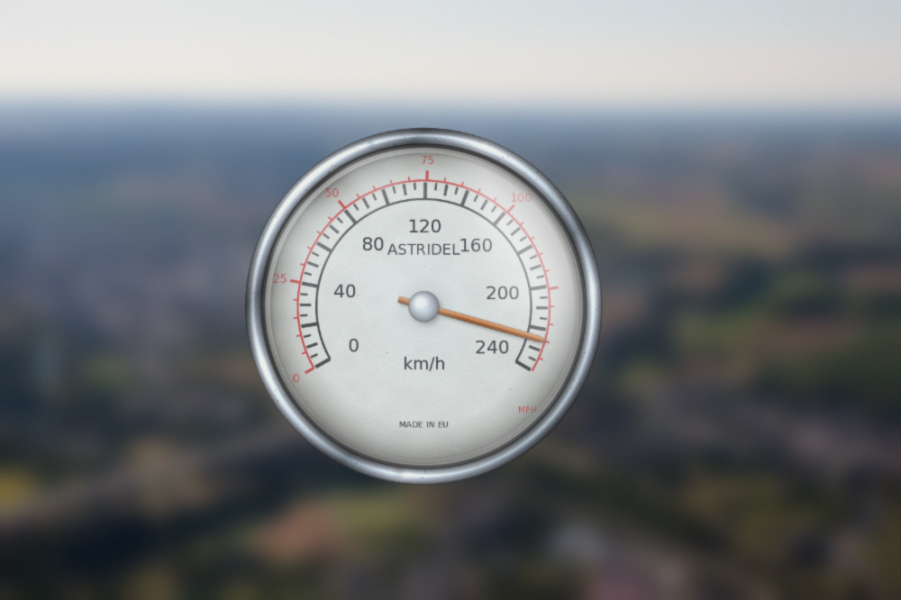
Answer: 225 (km/h)
